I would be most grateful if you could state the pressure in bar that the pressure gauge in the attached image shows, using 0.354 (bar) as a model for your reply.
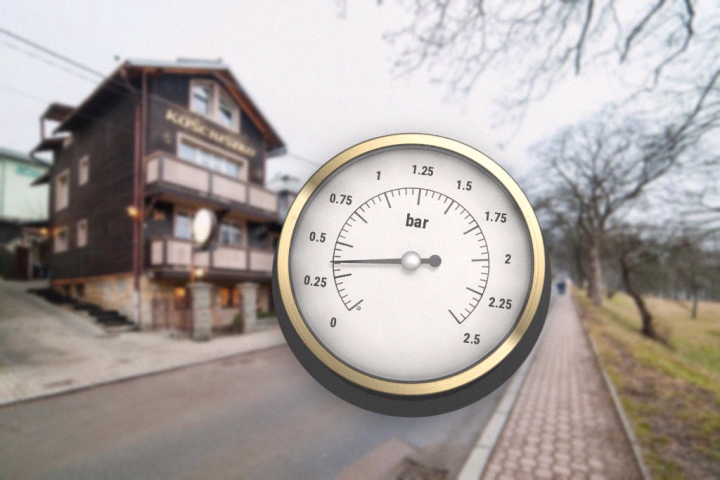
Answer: 0.35 (bar)
